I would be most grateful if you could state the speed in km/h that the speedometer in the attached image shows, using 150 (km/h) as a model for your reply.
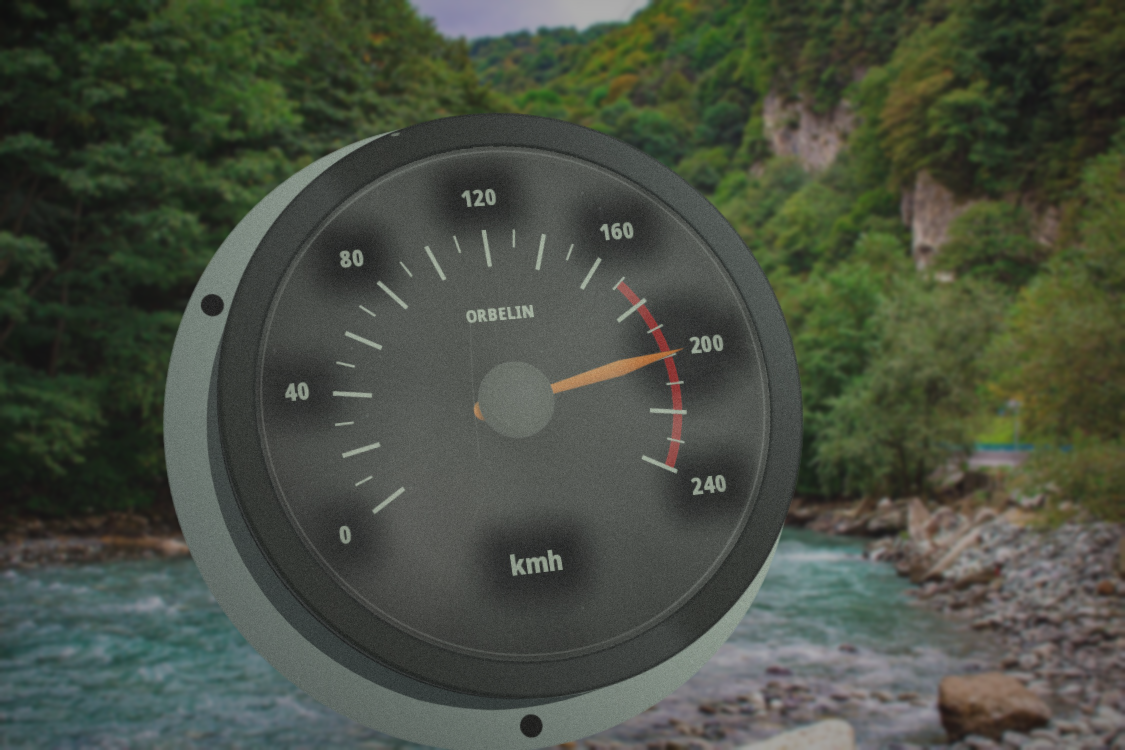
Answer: 200 (km/h)
